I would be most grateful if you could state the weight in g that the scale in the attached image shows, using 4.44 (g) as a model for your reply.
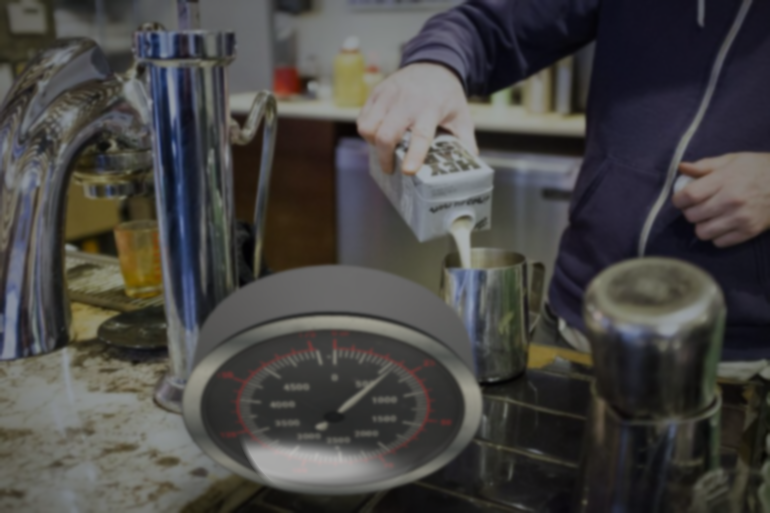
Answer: 500 (g)
